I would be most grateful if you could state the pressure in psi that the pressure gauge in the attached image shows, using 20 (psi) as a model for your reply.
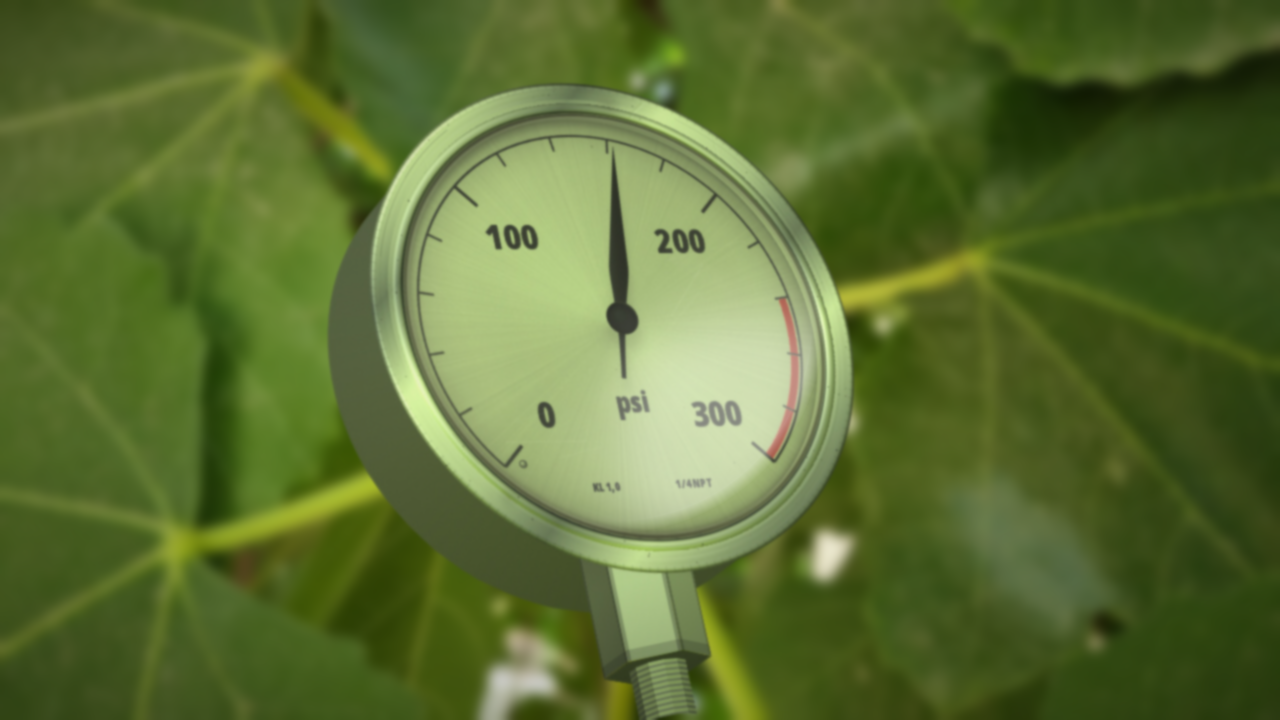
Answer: 160 (psi)
